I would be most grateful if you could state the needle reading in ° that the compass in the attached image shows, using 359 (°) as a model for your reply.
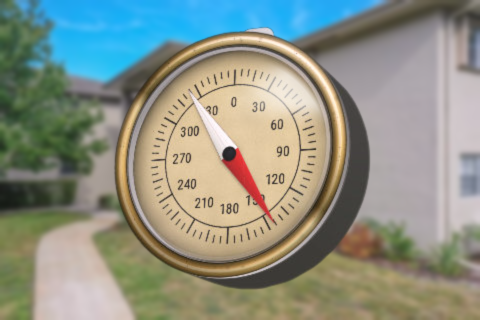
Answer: 145 (°)
